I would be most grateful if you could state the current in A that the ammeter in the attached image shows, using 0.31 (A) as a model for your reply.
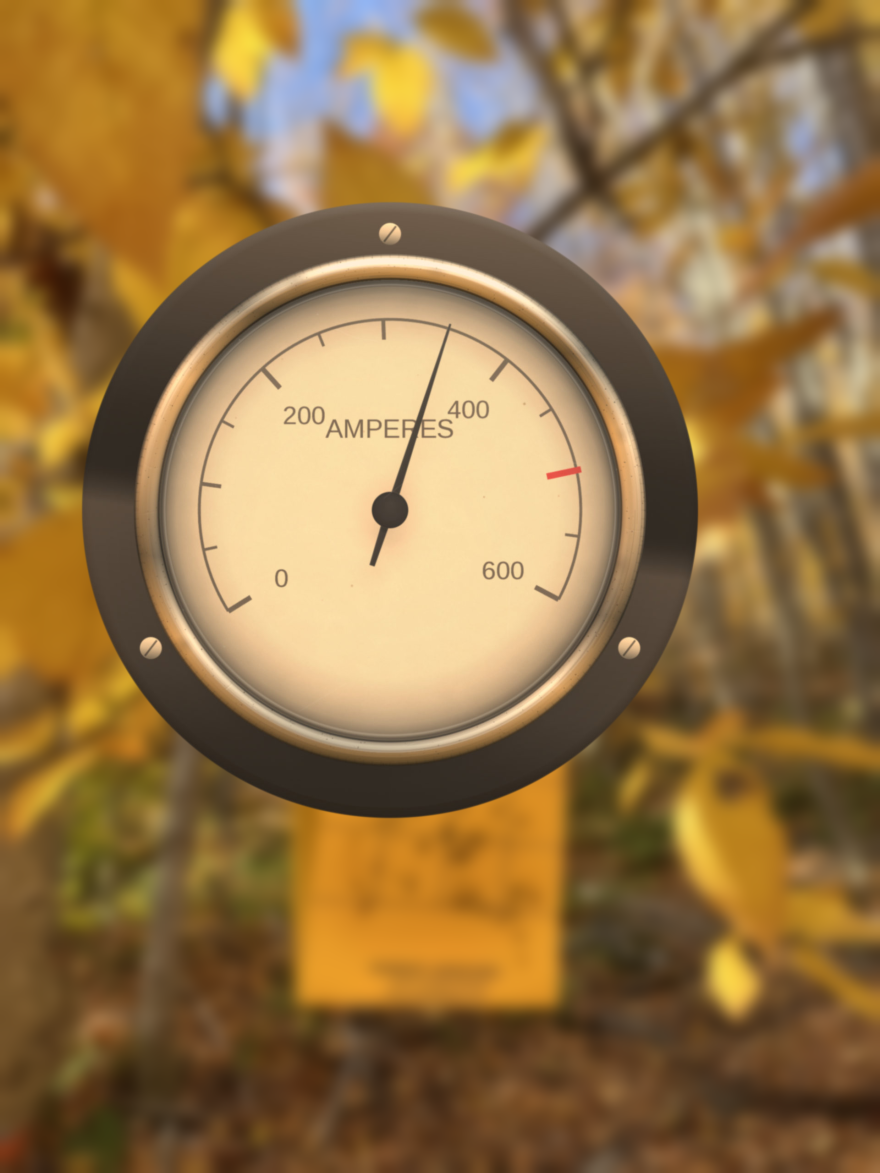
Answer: 350 (A)
